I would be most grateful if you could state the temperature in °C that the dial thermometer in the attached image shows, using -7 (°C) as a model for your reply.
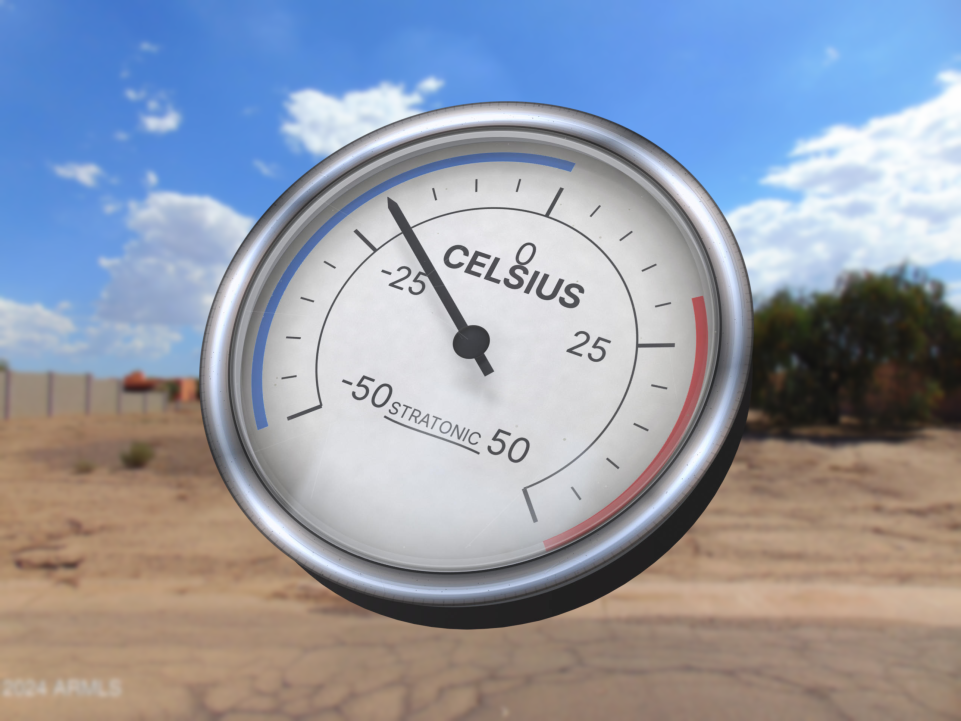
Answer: -20 (°C)
